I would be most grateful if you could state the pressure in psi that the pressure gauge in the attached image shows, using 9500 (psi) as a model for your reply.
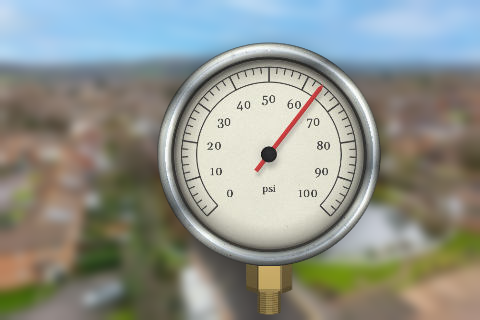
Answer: 64 (psi)
